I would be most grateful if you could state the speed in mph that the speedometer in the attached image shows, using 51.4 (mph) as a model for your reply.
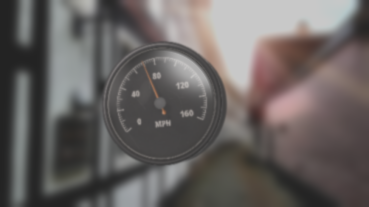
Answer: 70 (mph)
